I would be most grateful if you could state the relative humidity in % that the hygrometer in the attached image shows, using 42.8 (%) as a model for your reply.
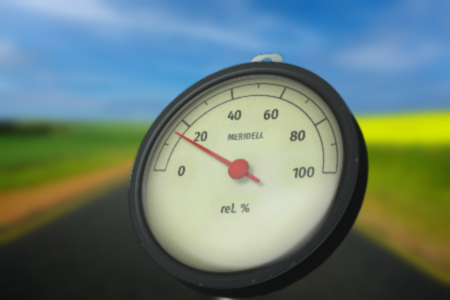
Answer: 15 (%)
